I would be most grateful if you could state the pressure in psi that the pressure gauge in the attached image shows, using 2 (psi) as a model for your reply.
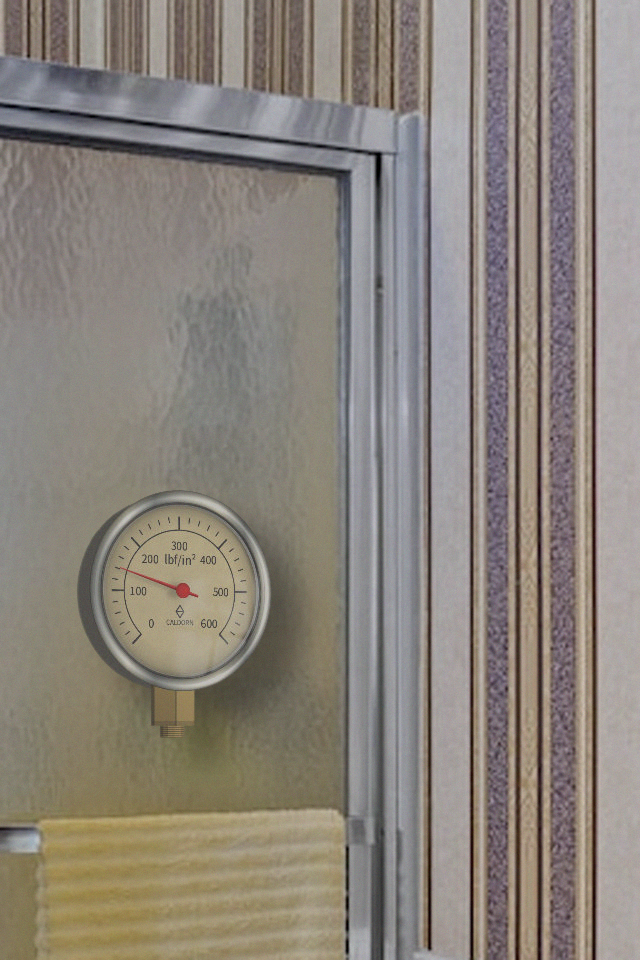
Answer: 140 (psi)
